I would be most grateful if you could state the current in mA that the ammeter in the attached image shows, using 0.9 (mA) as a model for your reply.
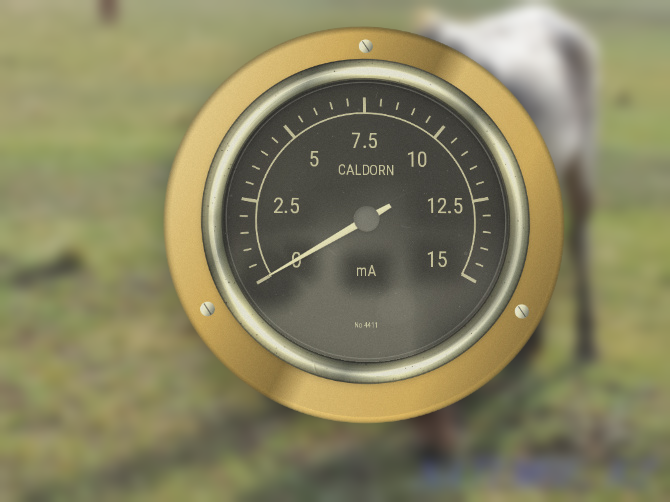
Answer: 0 (mA)
